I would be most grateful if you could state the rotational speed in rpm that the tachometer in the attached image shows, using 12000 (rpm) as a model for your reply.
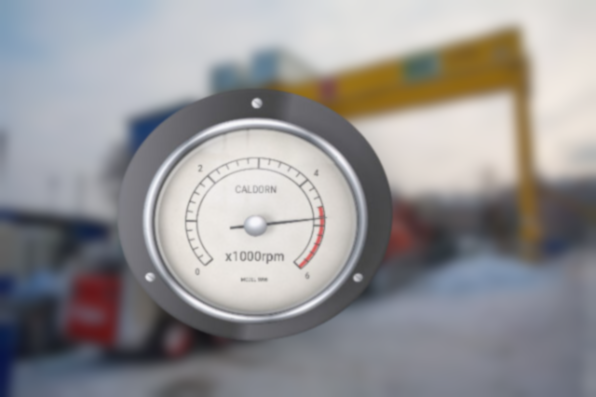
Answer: 4800 (rpm)
